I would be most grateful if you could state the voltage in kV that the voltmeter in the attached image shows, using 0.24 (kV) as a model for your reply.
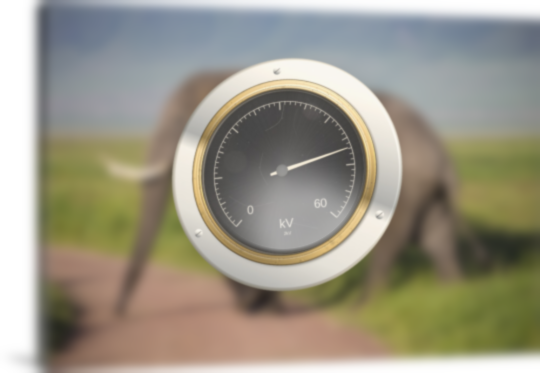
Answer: 47 (kV)
